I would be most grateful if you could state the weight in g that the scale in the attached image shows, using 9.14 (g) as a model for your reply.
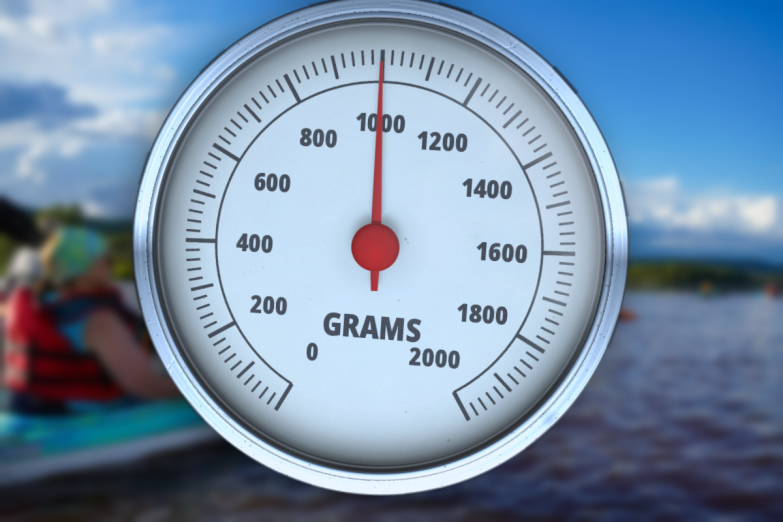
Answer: 1000 (g)
